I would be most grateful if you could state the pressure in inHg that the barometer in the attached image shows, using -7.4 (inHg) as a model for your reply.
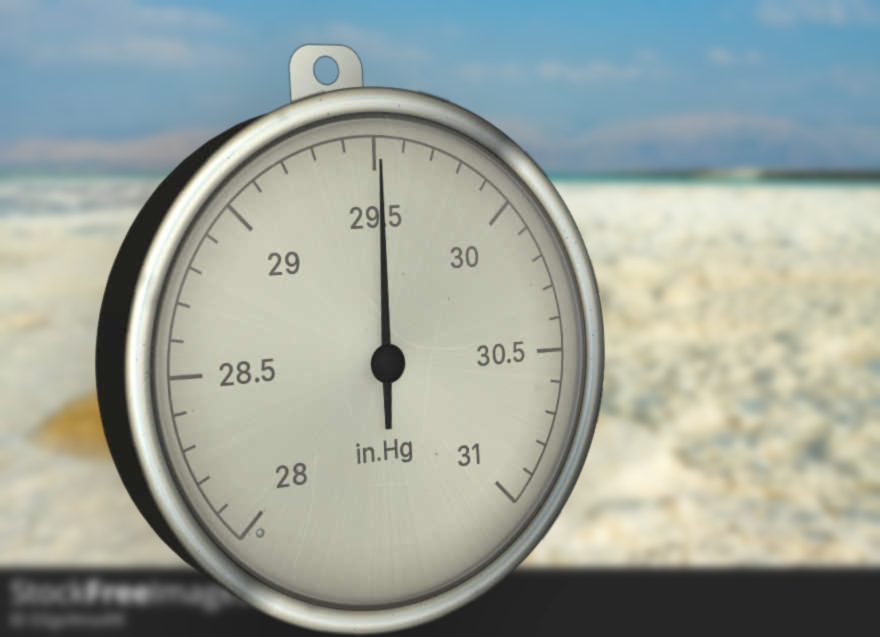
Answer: 29.5 (inHg)
